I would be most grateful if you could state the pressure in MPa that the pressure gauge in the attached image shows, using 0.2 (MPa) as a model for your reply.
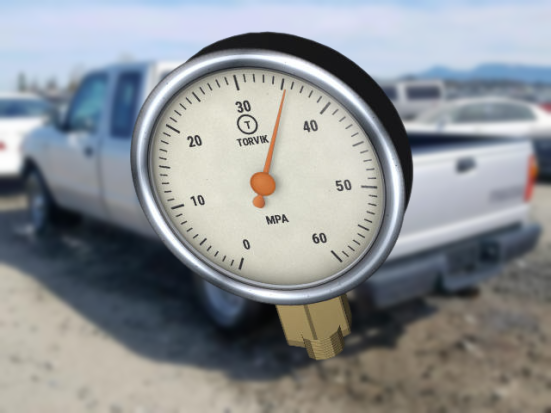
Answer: 35.5 (MPa)
